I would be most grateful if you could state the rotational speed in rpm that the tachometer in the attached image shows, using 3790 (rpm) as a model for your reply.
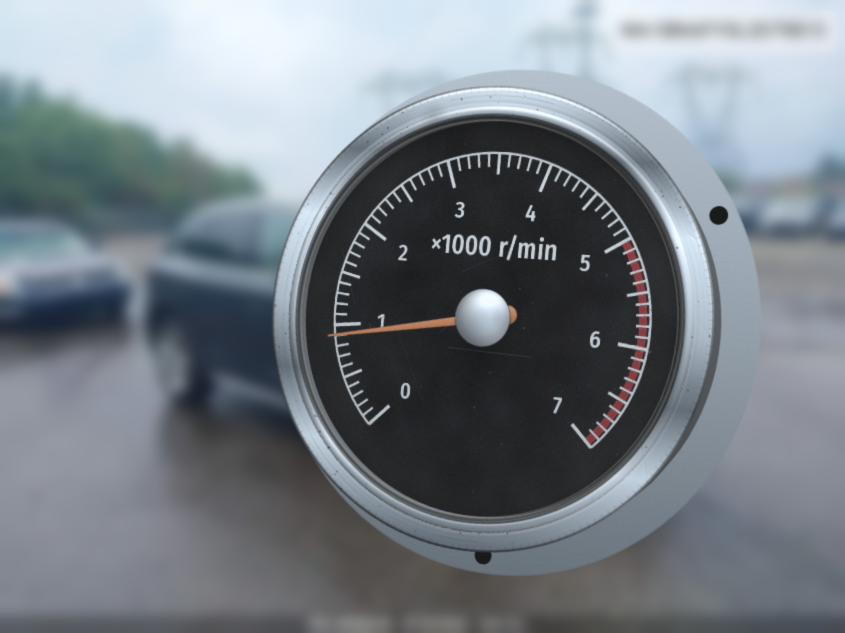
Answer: 900 (rpm)
